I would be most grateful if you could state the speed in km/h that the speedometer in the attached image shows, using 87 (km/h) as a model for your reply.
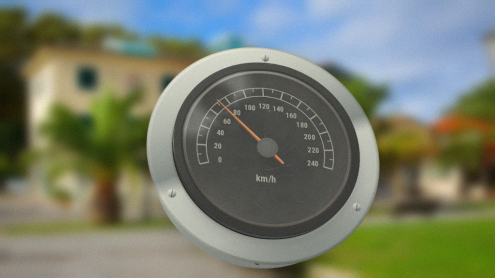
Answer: 70 (km/h)
